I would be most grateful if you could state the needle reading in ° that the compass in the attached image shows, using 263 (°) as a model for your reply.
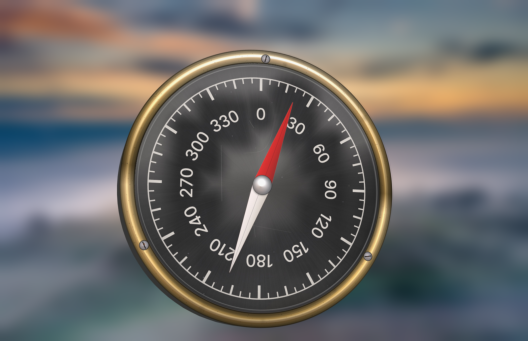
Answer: 20 (°)
